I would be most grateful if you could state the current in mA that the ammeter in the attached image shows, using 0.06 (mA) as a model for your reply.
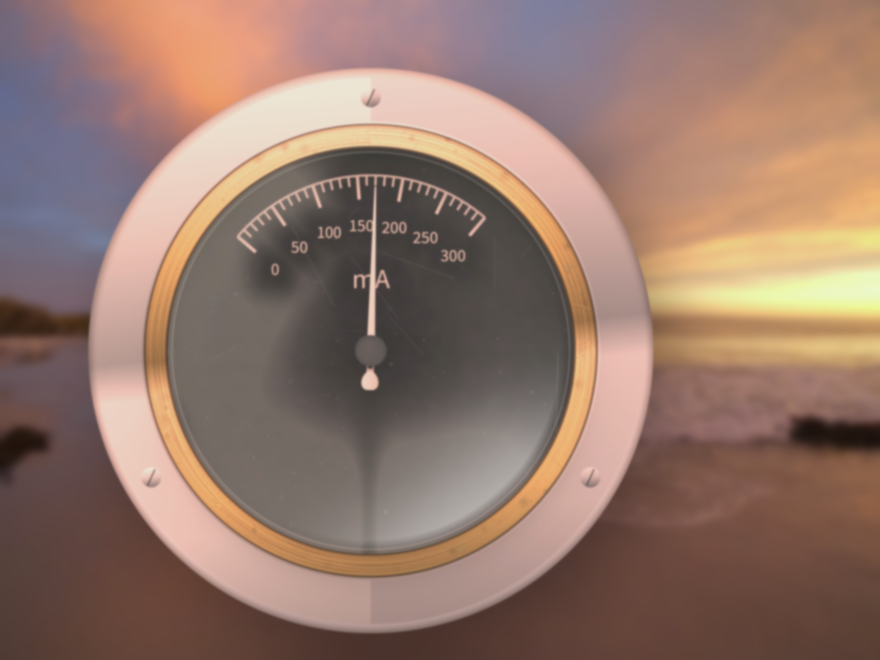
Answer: 170 (mA)
